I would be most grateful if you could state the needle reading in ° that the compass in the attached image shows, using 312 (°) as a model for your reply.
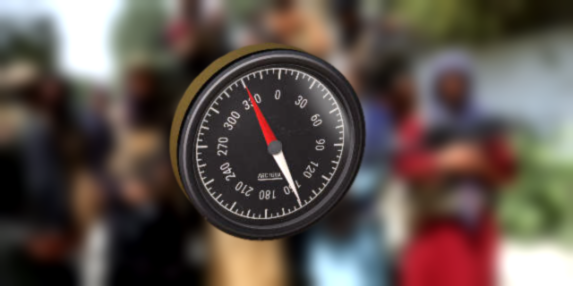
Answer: 330 (°)
